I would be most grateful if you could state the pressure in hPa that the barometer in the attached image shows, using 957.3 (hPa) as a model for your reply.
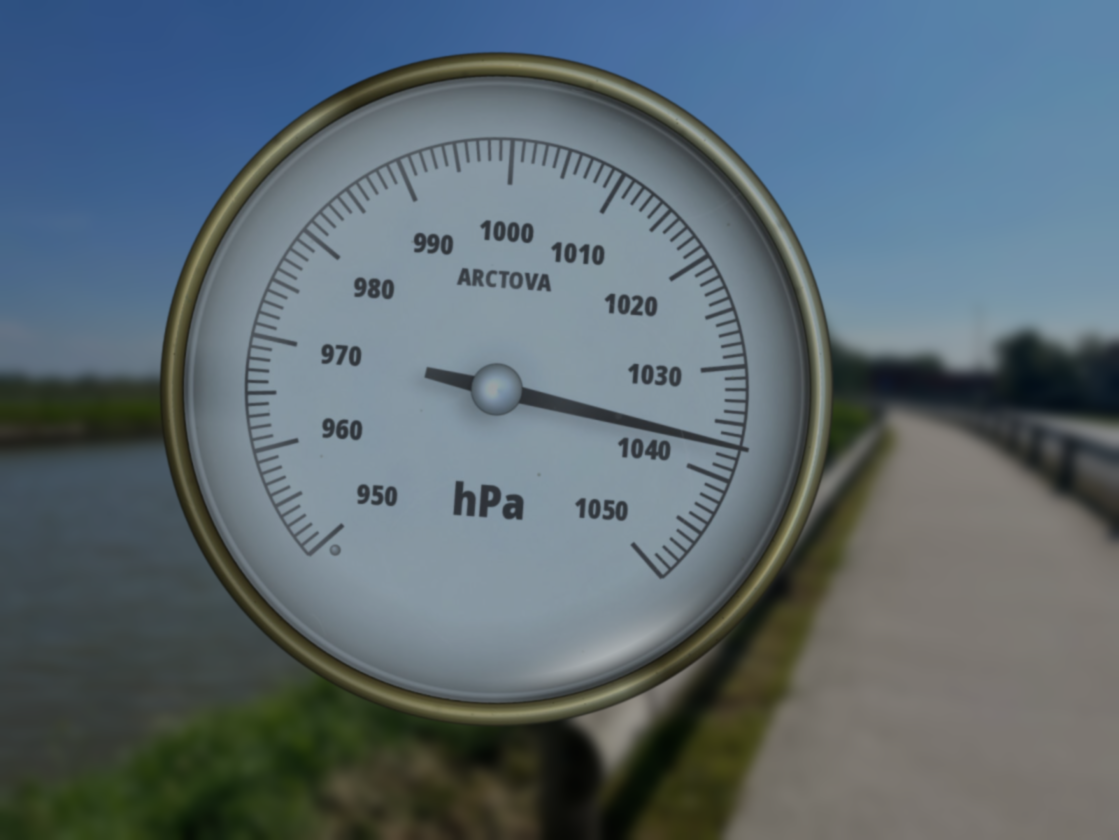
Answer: 1037 (hPa)
